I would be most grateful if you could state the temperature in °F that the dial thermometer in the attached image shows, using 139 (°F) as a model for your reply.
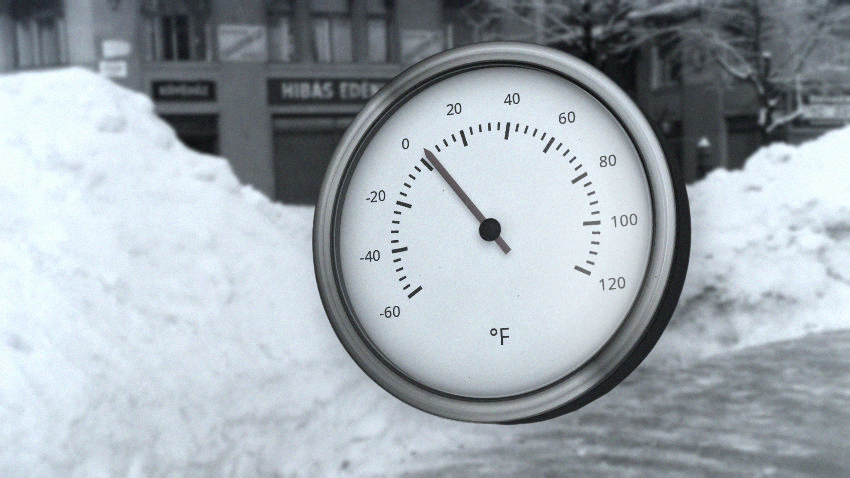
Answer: 4 (°F)
